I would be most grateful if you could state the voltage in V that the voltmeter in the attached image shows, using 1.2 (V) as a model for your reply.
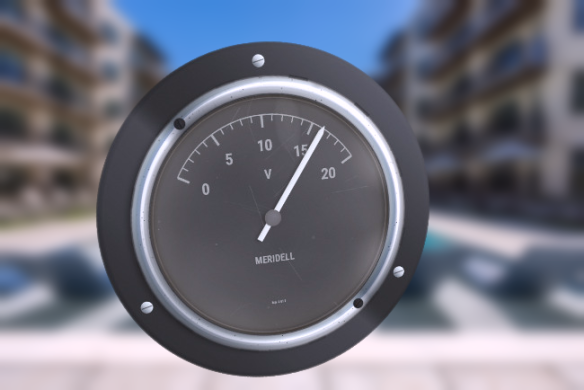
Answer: 16 (V)
